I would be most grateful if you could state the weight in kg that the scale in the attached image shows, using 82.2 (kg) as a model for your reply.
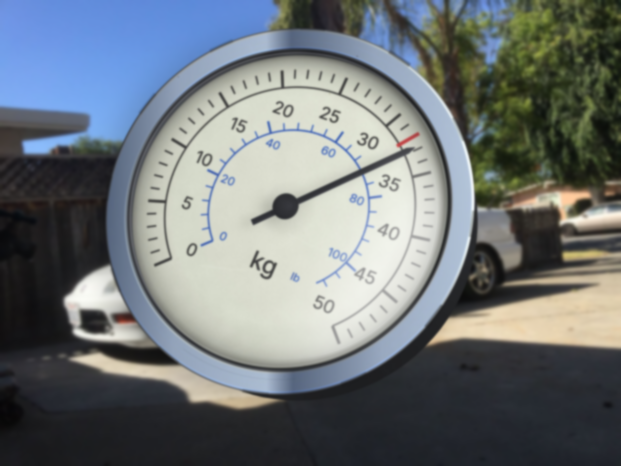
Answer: 33 (kg)
